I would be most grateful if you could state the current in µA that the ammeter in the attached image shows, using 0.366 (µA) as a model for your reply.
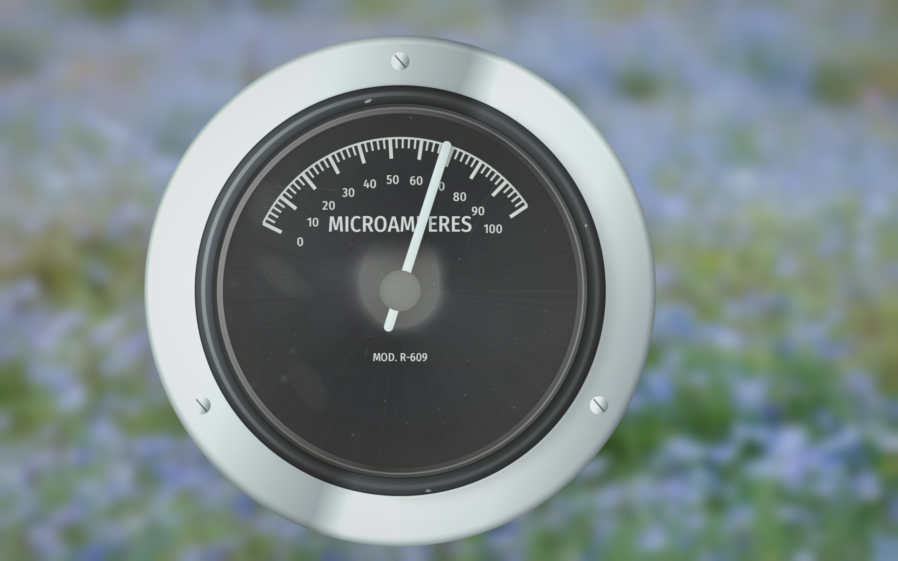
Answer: 68 (µA)
